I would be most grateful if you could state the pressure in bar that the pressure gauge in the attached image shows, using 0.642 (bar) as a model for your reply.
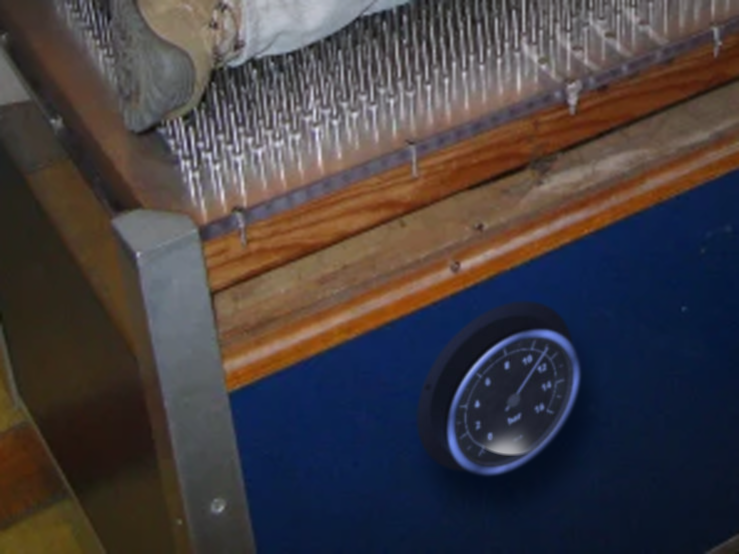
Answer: 11 (bar)
